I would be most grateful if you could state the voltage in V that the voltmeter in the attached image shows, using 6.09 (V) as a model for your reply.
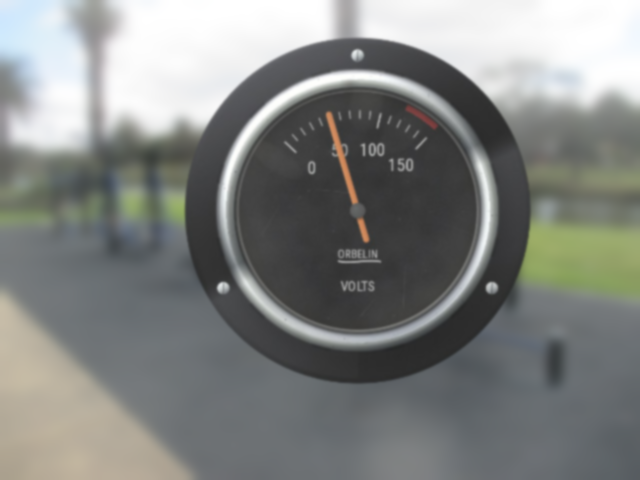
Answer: 50 (V)
